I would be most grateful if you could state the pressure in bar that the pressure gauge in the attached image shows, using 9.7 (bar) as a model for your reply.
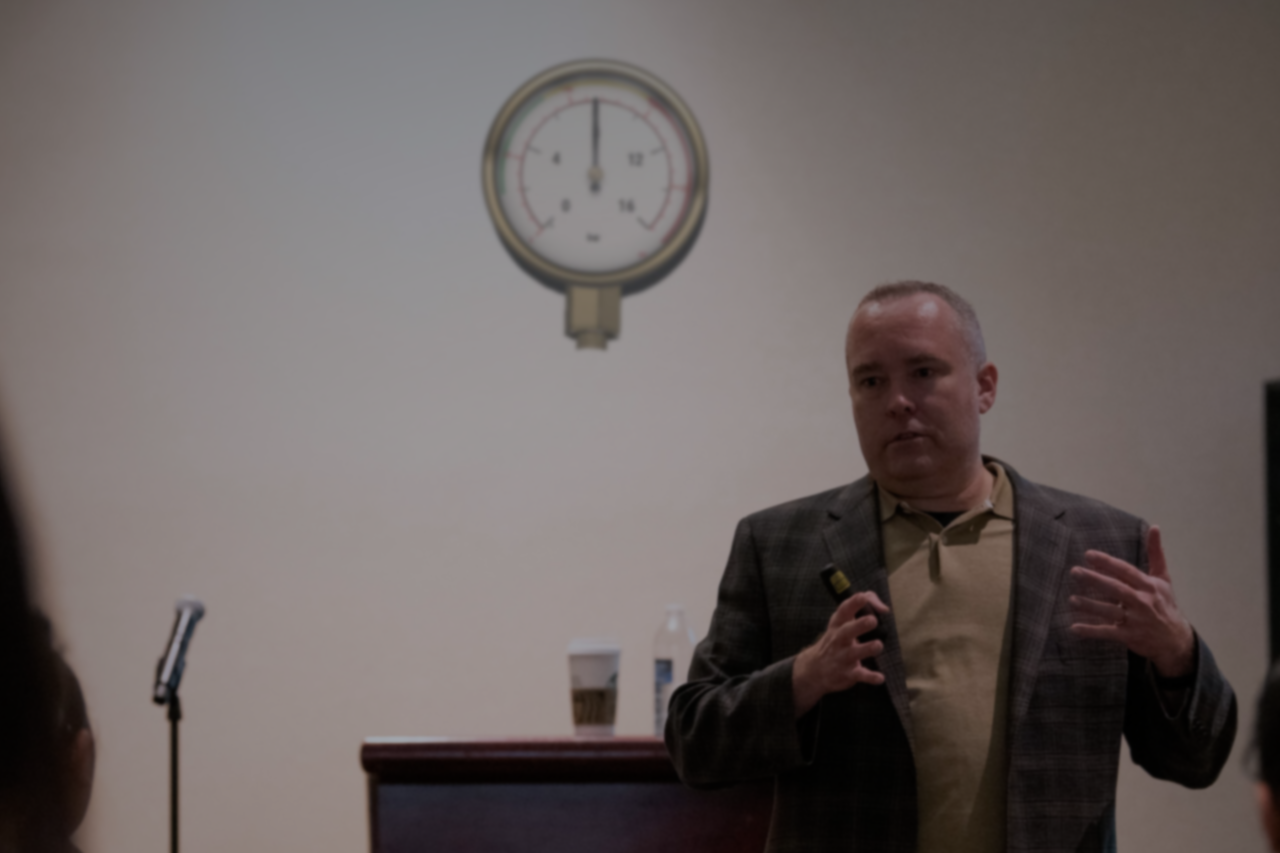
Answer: 8 (bar)
